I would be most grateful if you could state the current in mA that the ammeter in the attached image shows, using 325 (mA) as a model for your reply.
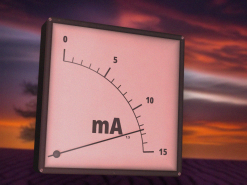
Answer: 12.5 (mA)
